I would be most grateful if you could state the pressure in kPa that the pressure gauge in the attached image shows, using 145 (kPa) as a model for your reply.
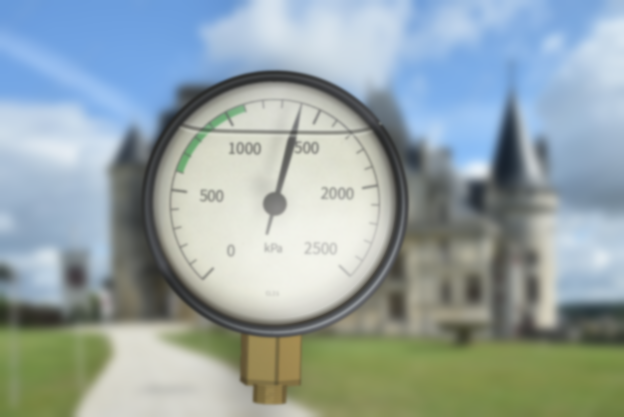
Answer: 1400 (kPa)
